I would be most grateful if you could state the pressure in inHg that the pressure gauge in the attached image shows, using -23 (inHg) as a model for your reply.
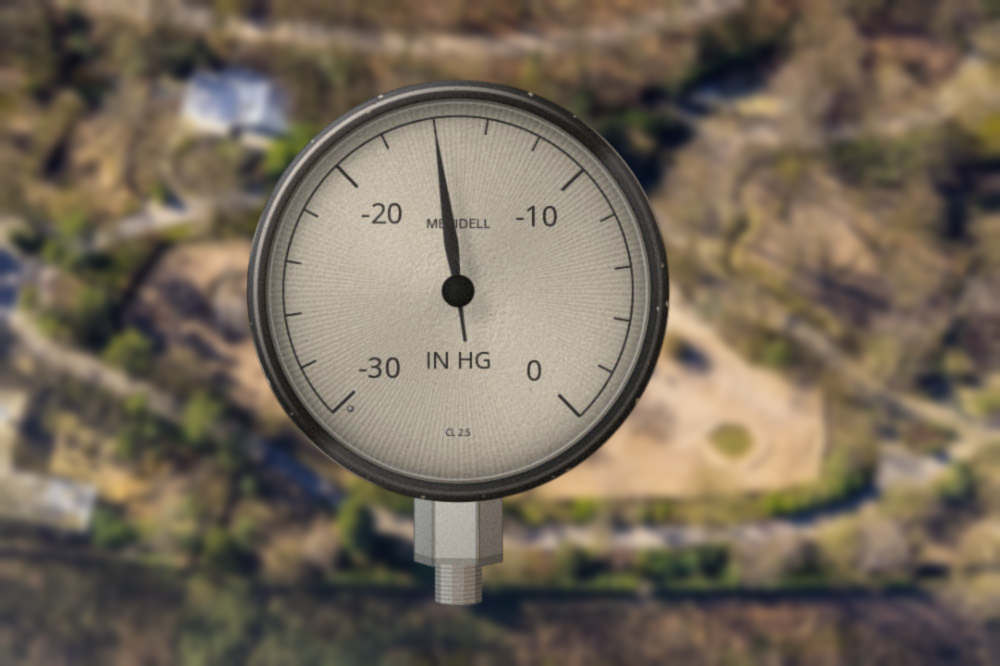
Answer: -16 (inHg)
